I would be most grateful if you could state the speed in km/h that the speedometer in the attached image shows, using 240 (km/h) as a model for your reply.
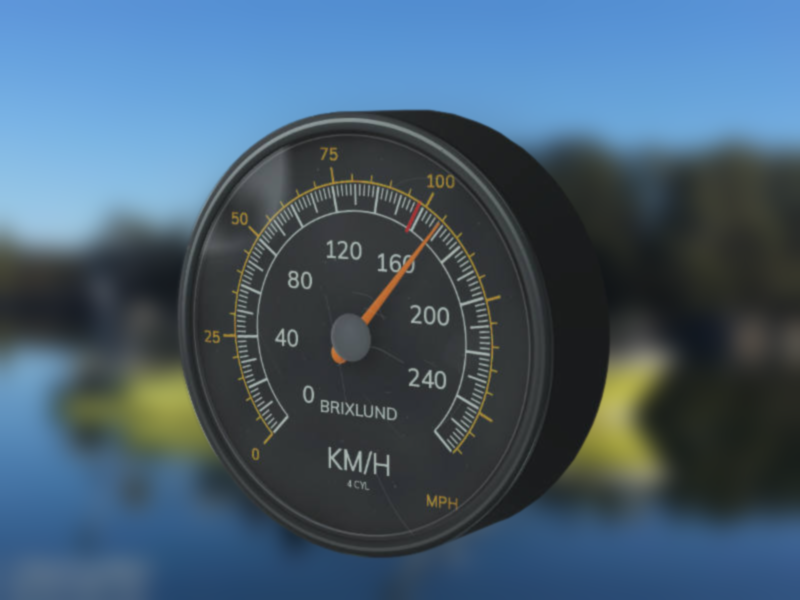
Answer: 170 (km/h)
